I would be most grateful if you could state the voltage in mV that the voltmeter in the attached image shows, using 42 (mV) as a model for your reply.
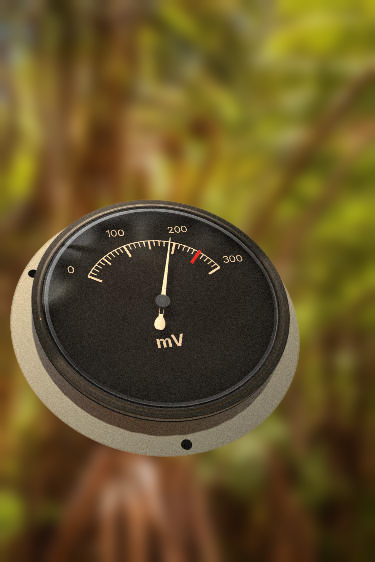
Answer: 190 (mV)
